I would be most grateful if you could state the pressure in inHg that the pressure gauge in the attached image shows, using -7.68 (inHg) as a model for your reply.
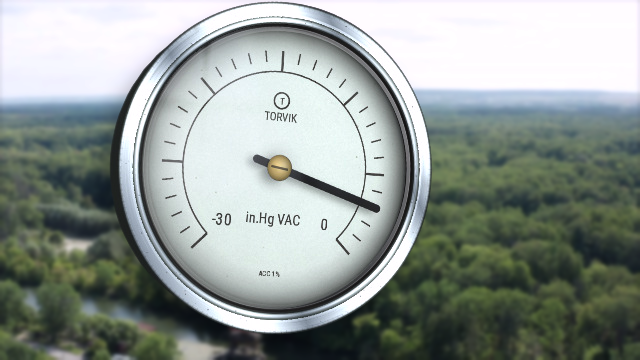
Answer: -3 (inHg)
